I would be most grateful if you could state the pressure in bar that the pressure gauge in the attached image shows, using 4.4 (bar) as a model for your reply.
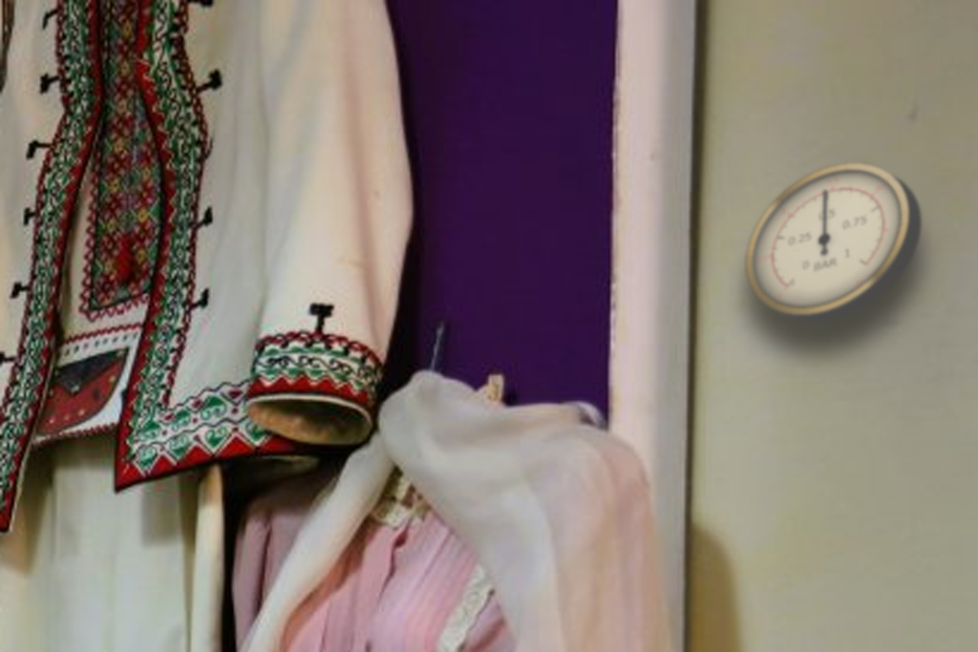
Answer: 0.5 (bar)
